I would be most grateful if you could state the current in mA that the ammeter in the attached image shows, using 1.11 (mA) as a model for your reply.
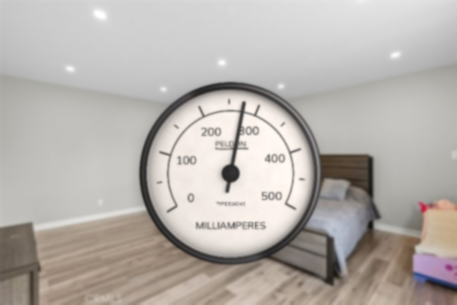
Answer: 275 (mA)
